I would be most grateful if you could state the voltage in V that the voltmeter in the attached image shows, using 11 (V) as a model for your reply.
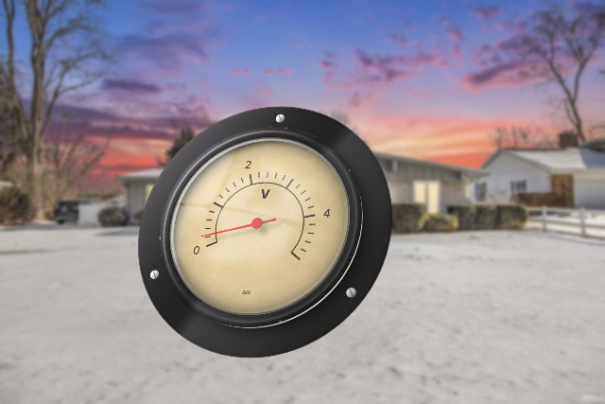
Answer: 0.2 (V)
